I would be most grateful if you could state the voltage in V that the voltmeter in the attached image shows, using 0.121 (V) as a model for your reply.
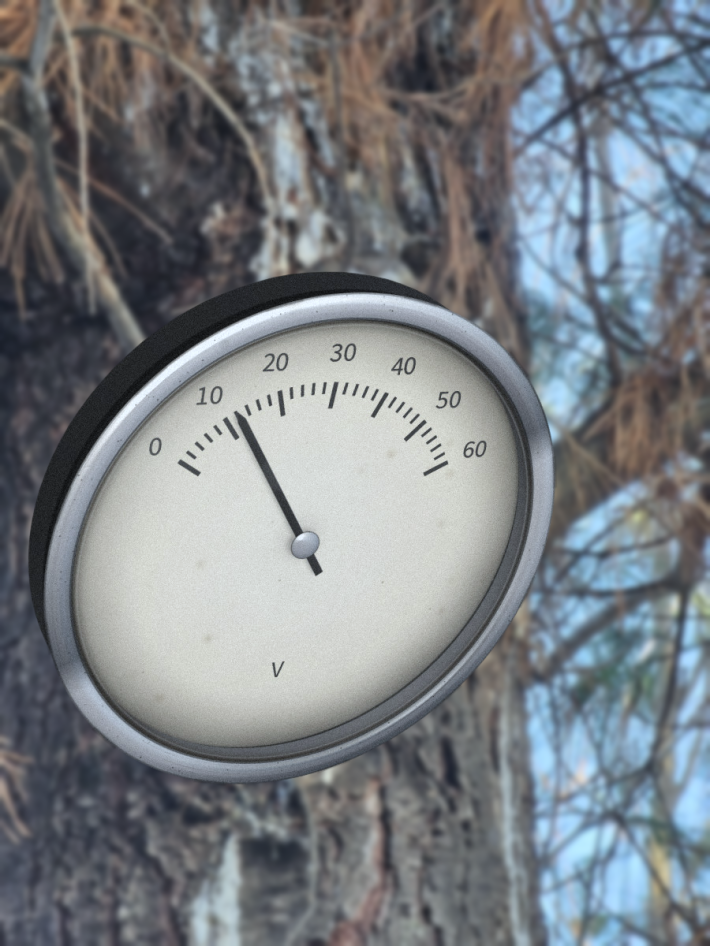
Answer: 12 (V)
